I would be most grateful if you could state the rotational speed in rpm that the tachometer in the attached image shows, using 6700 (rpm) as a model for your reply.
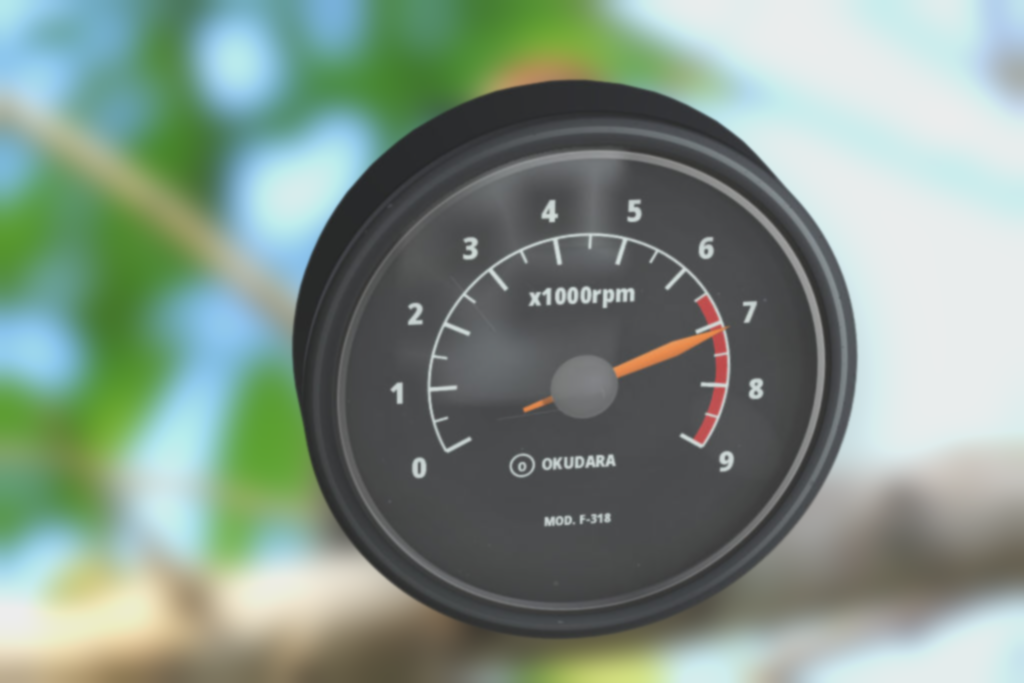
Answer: 7000 (rpm)
